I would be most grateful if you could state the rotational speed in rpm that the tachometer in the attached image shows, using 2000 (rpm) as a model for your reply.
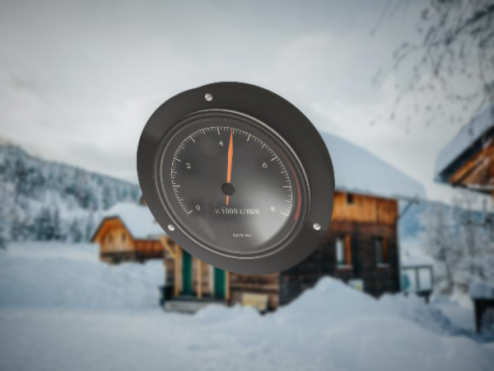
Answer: 4500 (rpm)
